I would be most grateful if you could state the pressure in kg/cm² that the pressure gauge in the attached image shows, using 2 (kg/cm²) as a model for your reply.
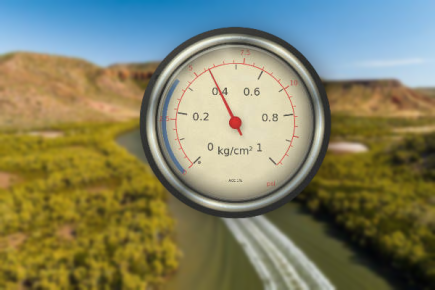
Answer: 0.4 (kg/cm²)
